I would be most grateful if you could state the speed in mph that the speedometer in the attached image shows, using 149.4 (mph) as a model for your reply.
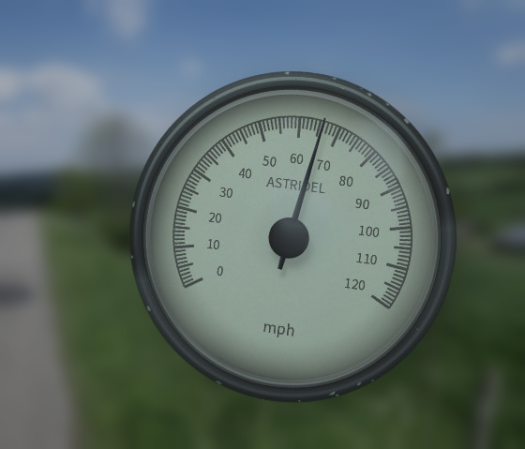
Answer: 66 (mph)
